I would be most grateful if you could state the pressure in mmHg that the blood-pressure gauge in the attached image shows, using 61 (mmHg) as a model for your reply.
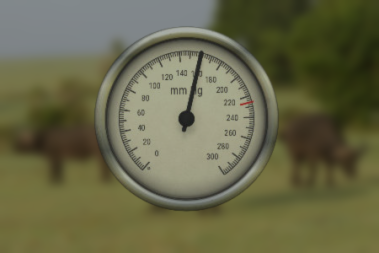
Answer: 160 (mmHg)
